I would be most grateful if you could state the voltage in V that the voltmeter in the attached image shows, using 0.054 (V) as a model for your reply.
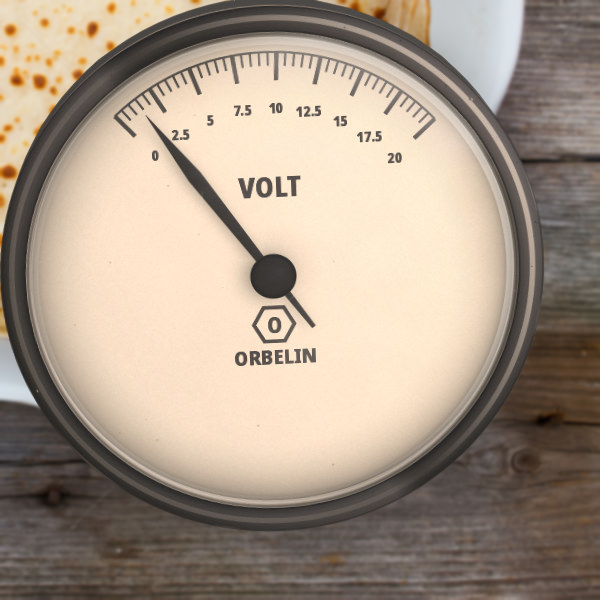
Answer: 1.5 (V)
